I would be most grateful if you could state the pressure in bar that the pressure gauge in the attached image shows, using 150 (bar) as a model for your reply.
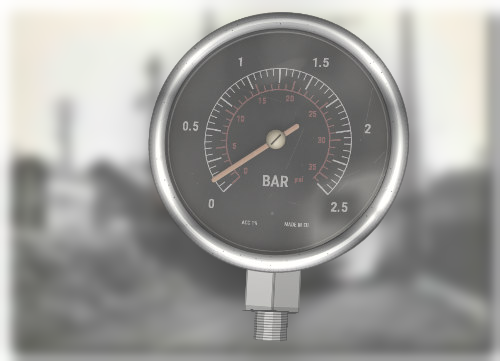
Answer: 0.1 (bar)
